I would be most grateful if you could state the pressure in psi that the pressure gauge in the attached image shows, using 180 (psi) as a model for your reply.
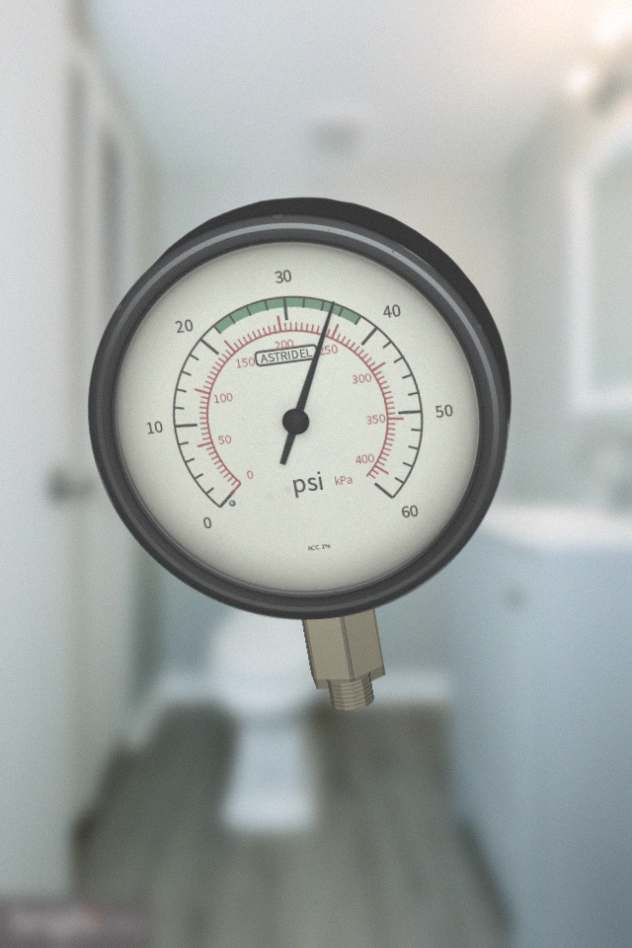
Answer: 35 (psi)
